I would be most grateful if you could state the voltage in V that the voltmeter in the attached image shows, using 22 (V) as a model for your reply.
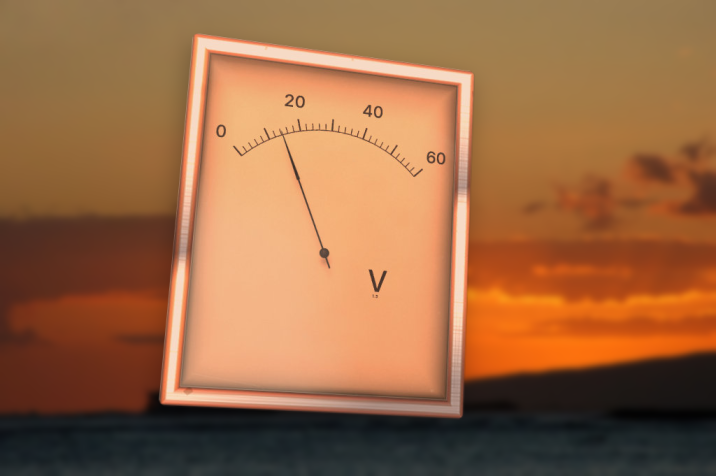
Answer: 14 (V)
